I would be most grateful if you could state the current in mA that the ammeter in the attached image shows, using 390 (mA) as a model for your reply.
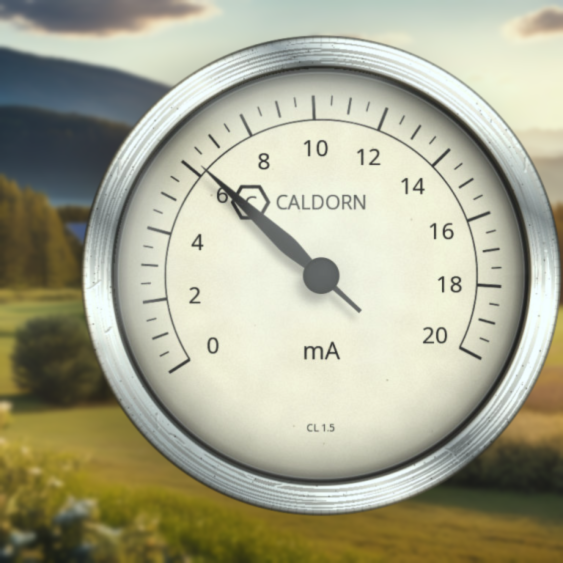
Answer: 6.25 (mA)
